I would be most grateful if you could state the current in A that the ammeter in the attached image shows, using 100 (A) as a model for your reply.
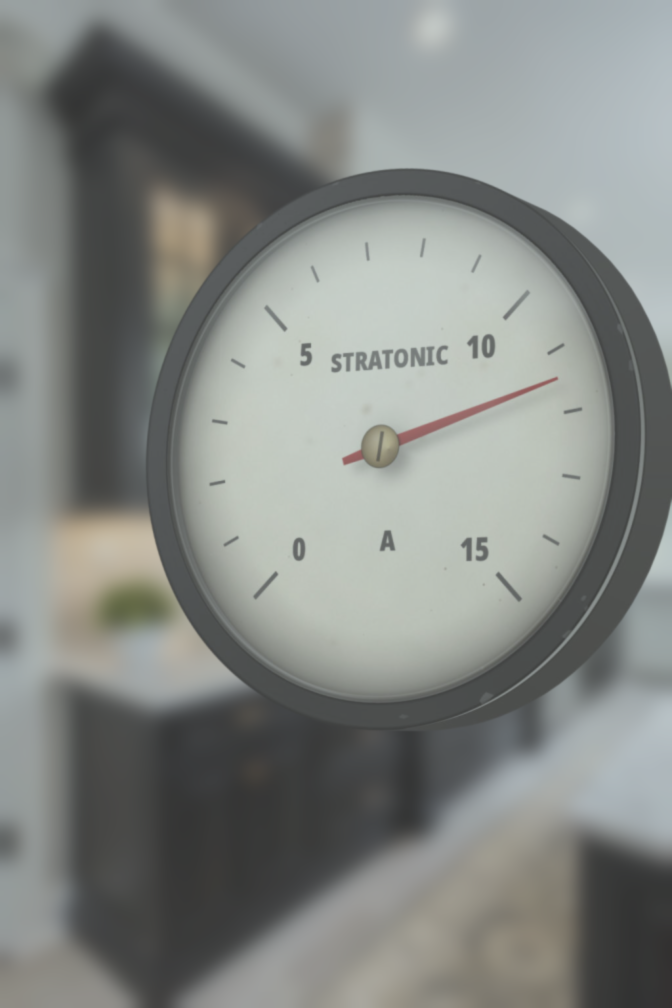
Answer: 11.5 (A)
